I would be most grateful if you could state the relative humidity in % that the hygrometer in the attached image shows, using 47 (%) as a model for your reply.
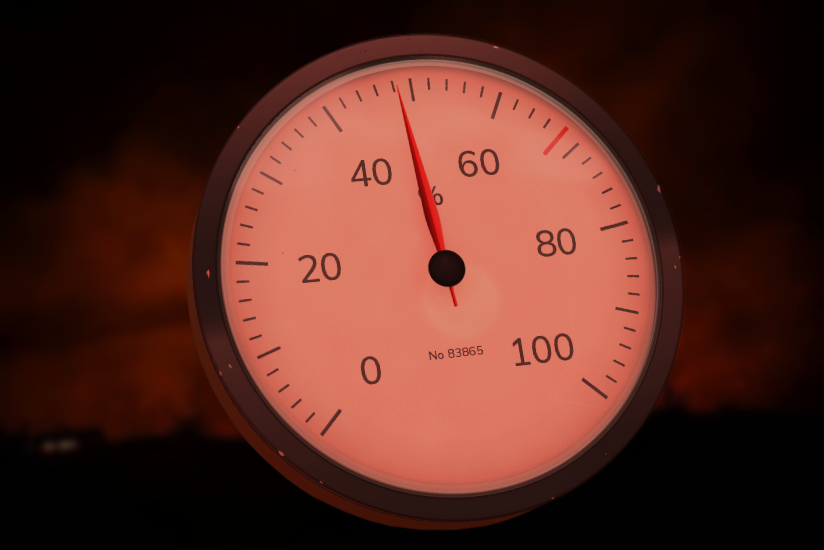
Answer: 48 (%)
